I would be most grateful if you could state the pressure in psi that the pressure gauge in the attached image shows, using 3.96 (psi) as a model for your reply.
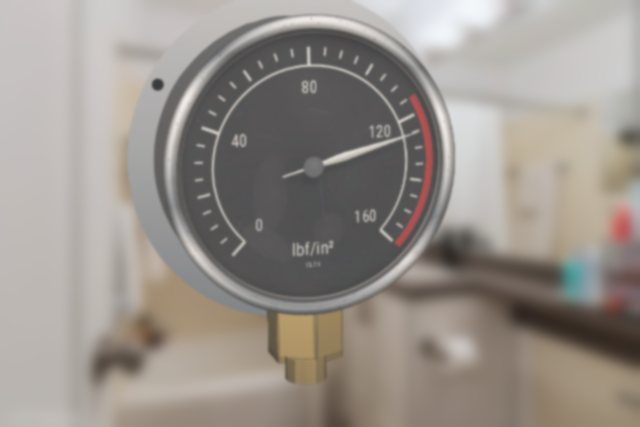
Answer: 125 (psi)
